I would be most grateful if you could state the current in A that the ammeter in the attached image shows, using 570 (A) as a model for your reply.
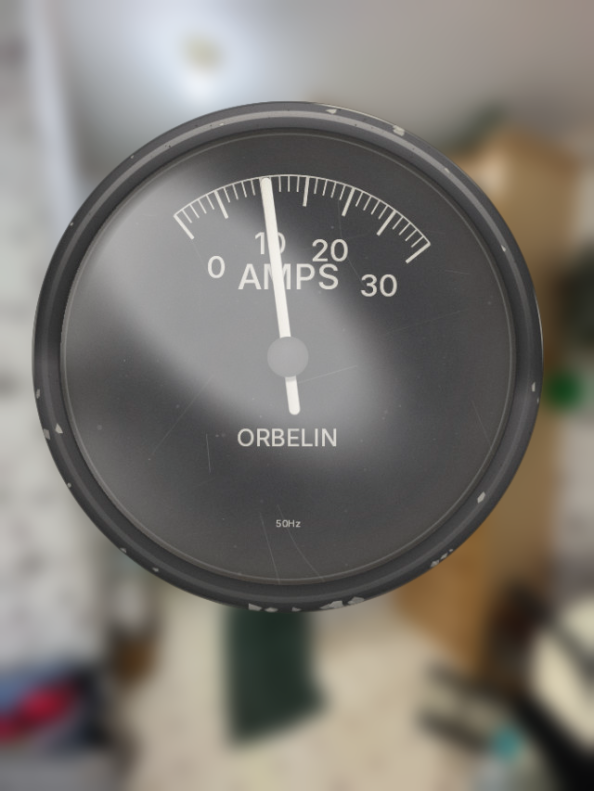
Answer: 10.5 (A)
